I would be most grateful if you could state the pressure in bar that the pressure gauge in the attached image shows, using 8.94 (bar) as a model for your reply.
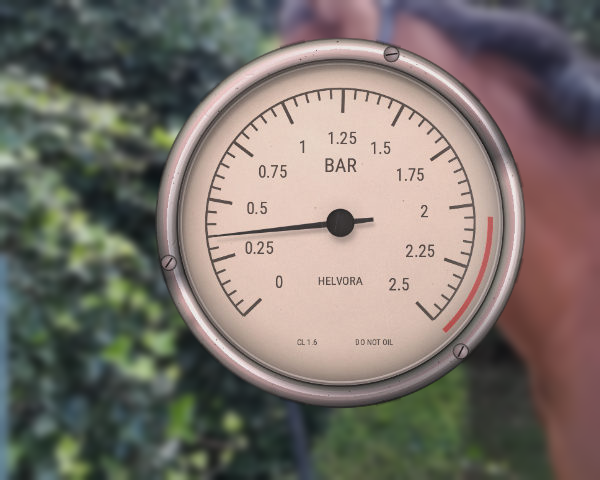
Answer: 0.35 (bar)
